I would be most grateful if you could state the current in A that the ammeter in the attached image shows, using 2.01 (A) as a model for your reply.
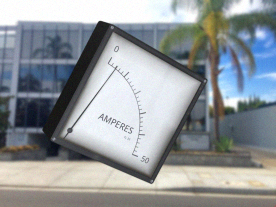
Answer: 4 (A)
